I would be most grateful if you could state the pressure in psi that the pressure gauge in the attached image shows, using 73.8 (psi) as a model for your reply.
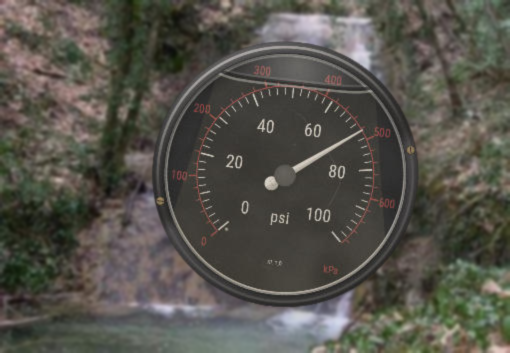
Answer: 70 (psi)
